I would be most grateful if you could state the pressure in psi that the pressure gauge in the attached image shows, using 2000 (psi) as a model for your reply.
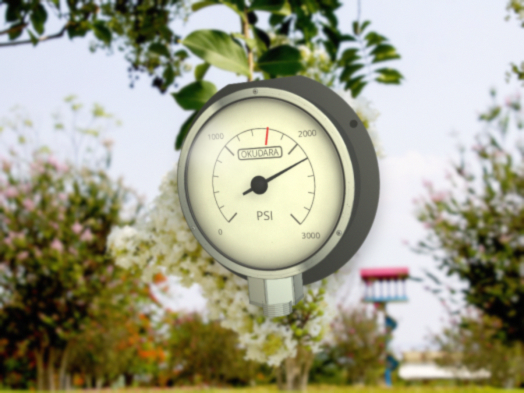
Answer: 2200 (psi)
